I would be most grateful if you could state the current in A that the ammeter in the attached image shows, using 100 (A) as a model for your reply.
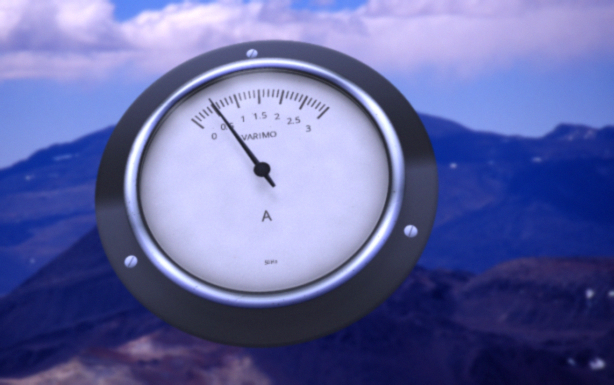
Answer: 0.5 (A)
